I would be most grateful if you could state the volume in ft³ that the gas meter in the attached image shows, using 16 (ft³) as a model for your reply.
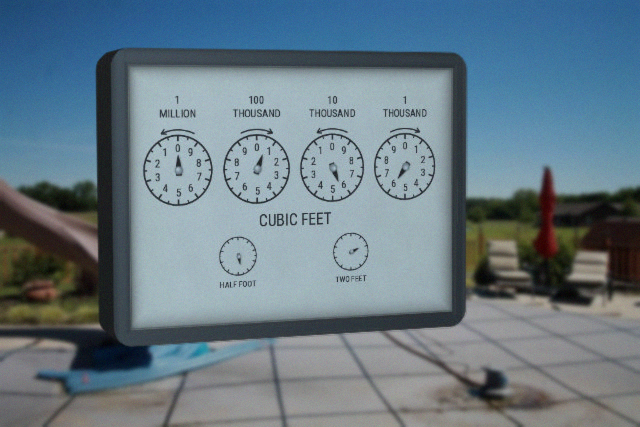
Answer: 5600 (ft³)
